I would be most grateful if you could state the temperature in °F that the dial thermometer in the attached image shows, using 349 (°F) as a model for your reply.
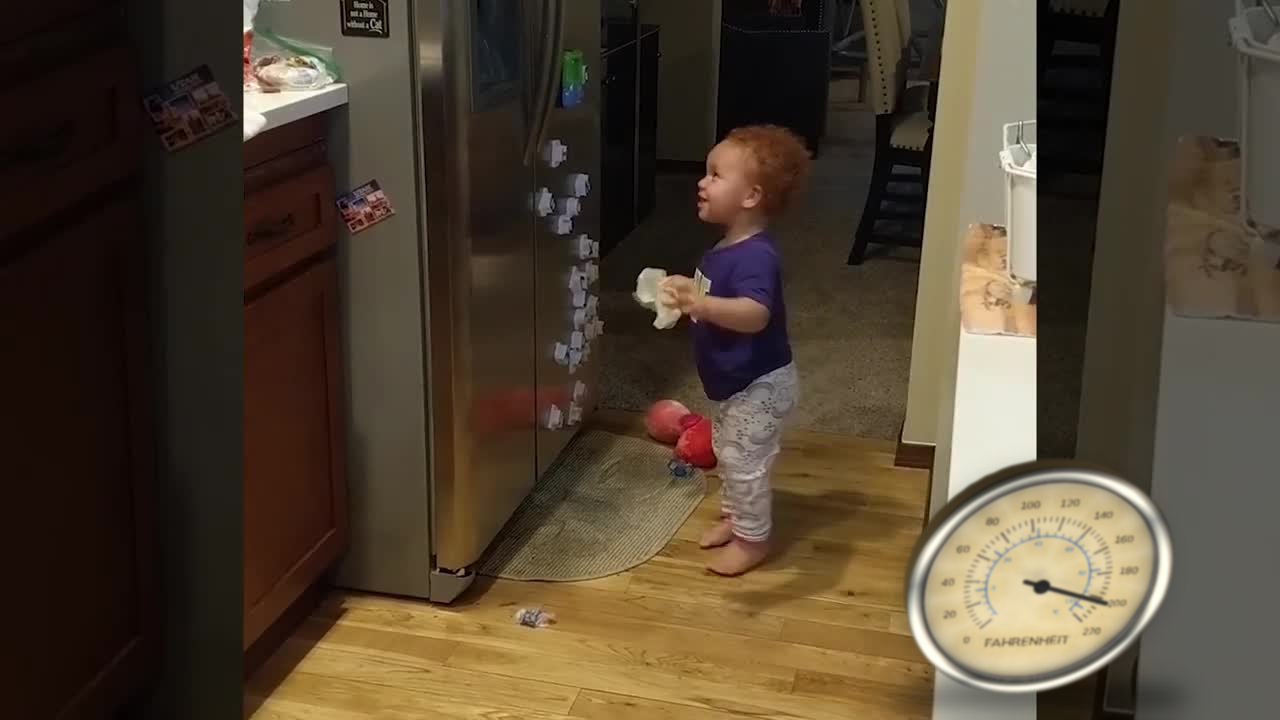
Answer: 200 (°F)
